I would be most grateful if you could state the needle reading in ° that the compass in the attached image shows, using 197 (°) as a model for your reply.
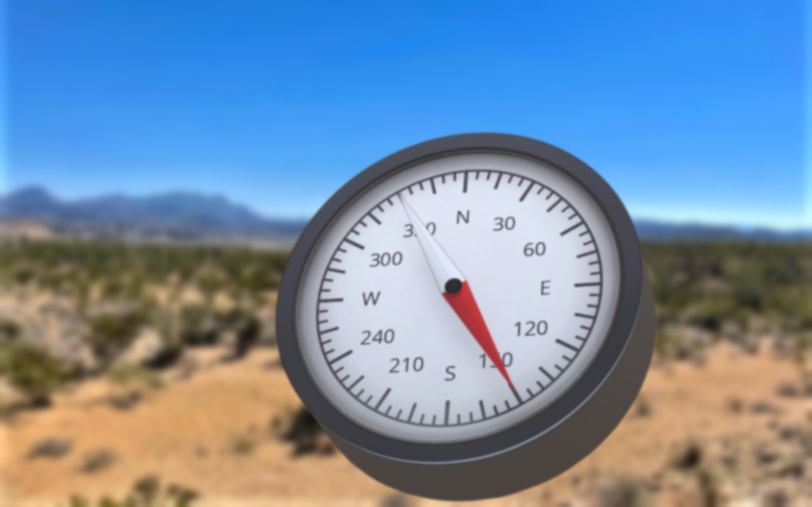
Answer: 150 (°)
